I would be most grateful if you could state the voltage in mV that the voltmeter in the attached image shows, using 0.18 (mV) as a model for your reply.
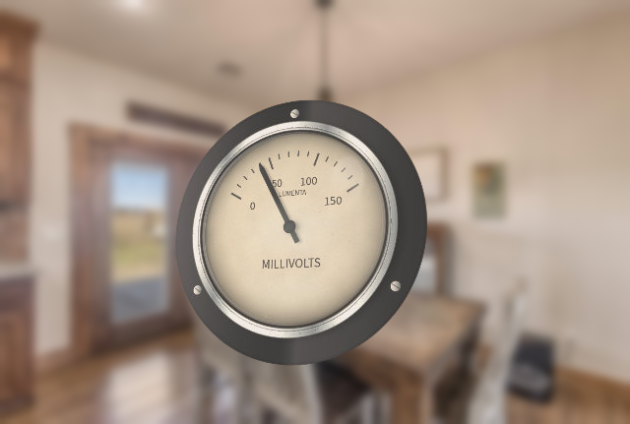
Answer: 40 (mV)
